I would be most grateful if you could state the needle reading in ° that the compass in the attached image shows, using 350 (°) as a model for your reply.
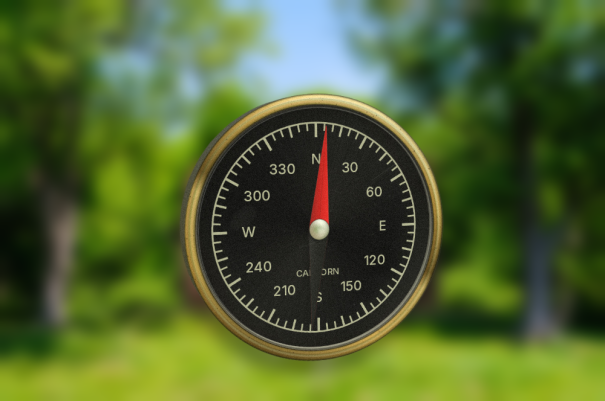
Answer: 5 (°)
